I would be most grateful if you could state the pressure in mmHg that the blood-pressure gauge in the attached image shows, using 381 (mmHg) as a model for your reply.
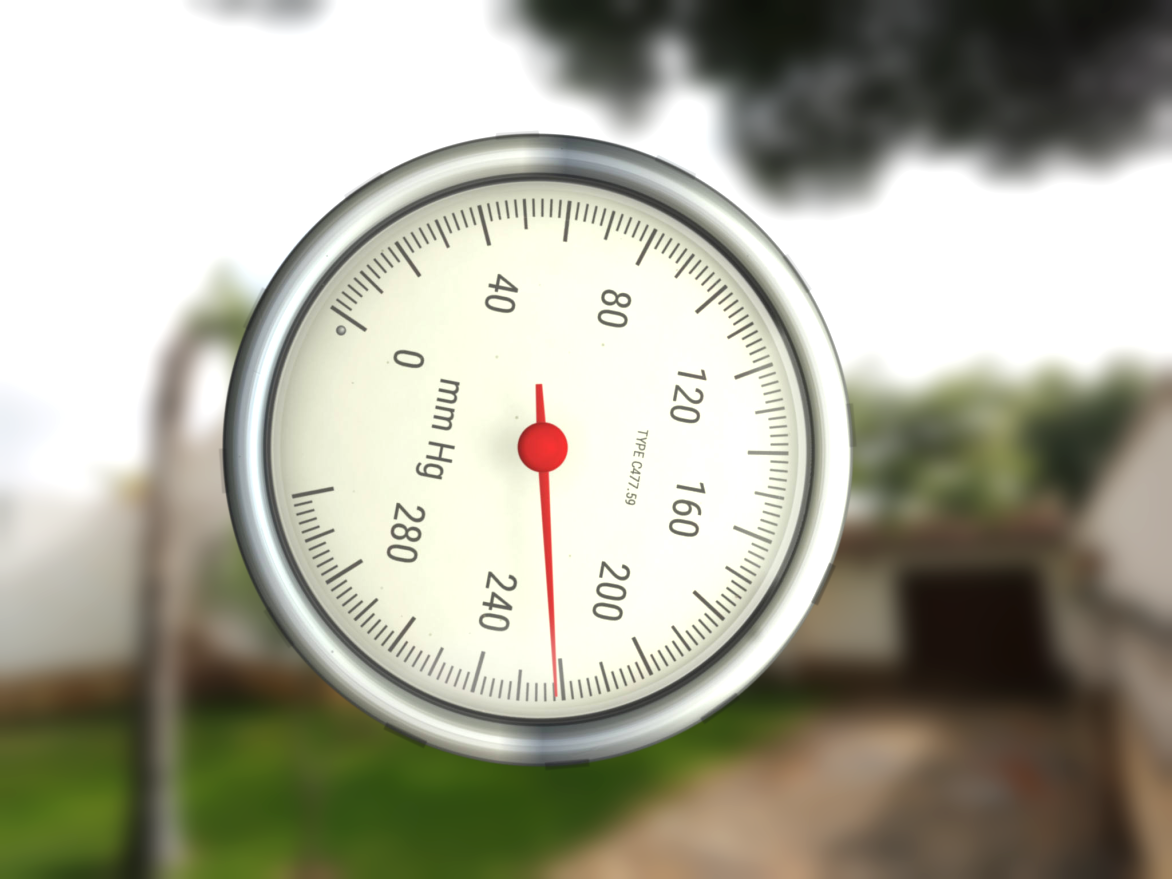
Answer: 222 (mmHg)
